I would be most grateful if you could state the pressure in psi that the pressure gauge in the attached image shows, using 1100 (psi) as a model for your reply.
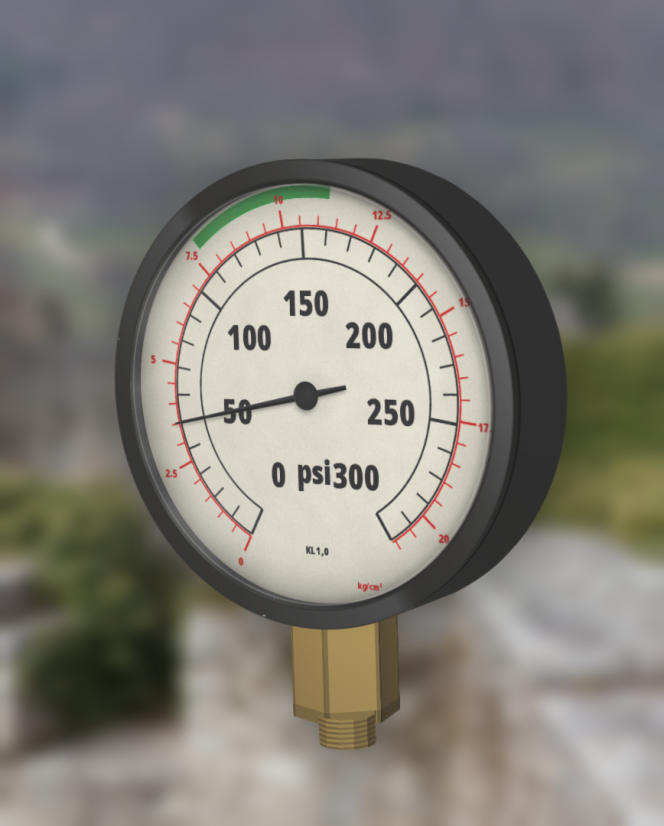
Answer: 50 (psi)
